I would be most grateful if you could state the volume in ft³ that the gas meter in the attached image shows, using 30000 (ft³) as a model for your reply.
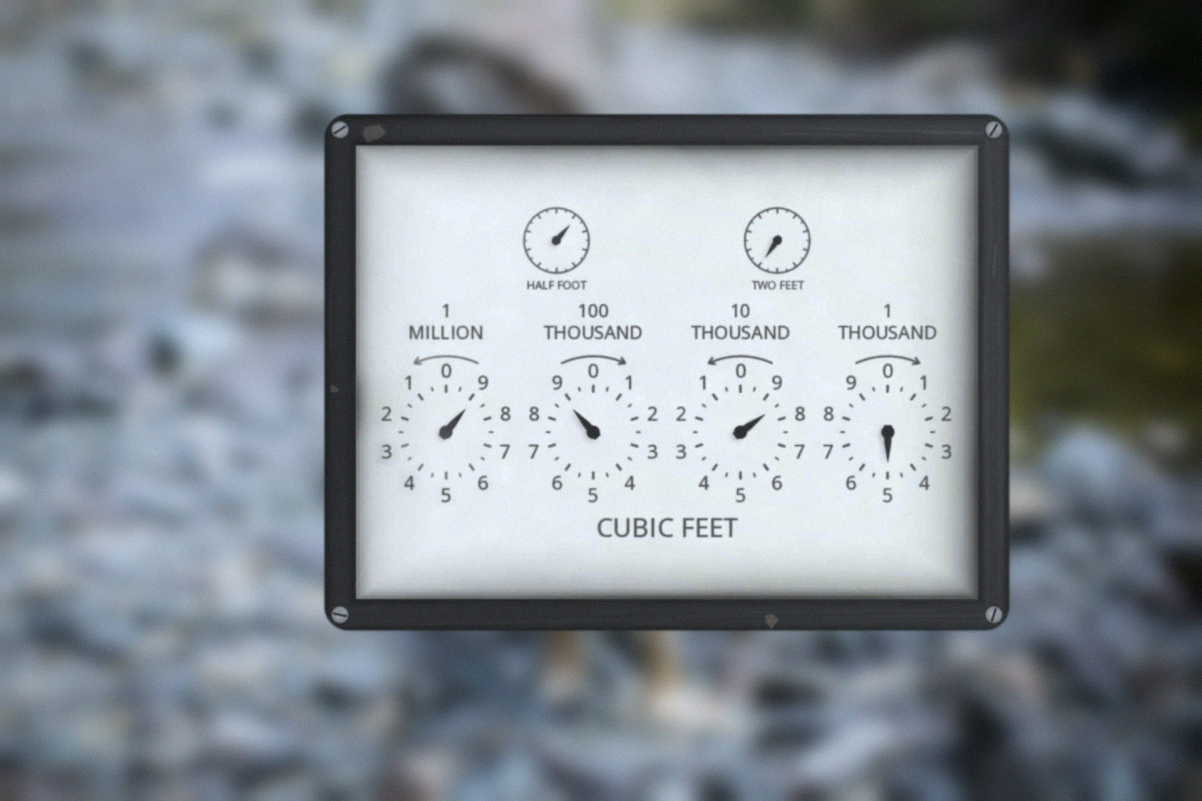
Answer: 888500 (ft³)
